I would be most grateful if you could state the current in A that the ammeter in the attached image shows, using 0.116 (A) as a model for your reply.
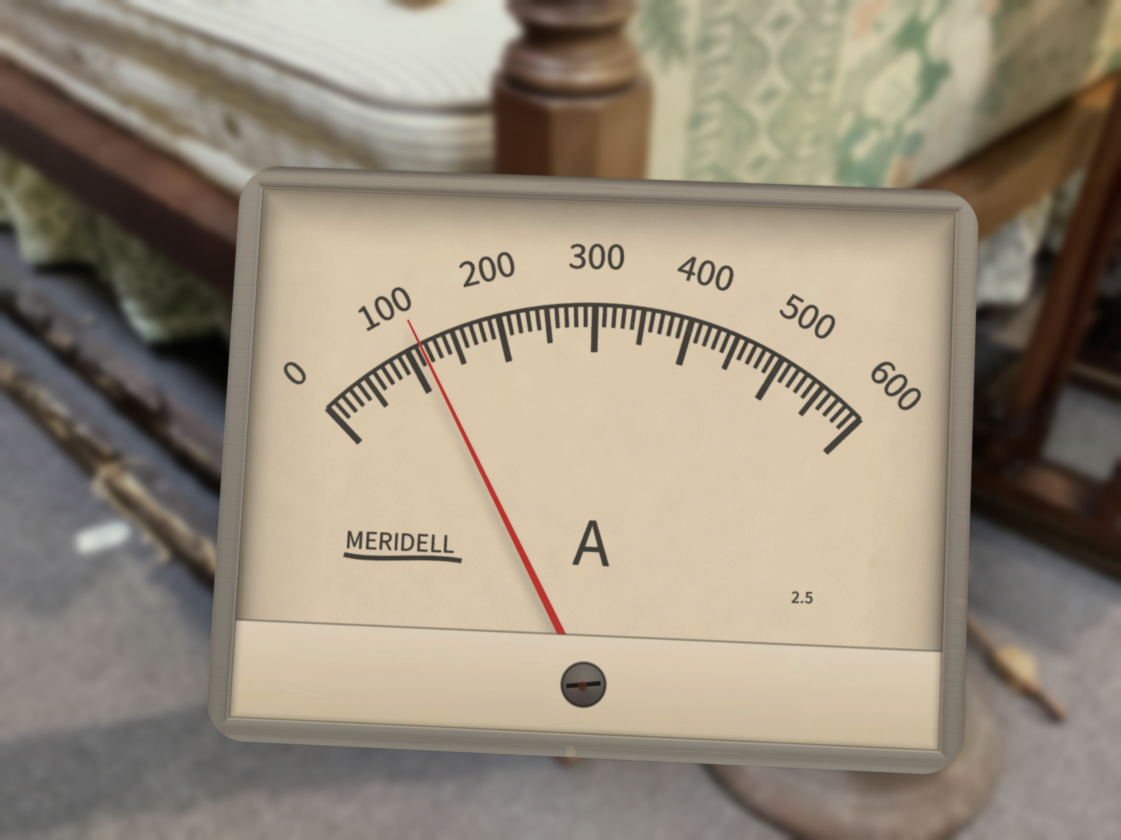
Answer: 115 (A)
